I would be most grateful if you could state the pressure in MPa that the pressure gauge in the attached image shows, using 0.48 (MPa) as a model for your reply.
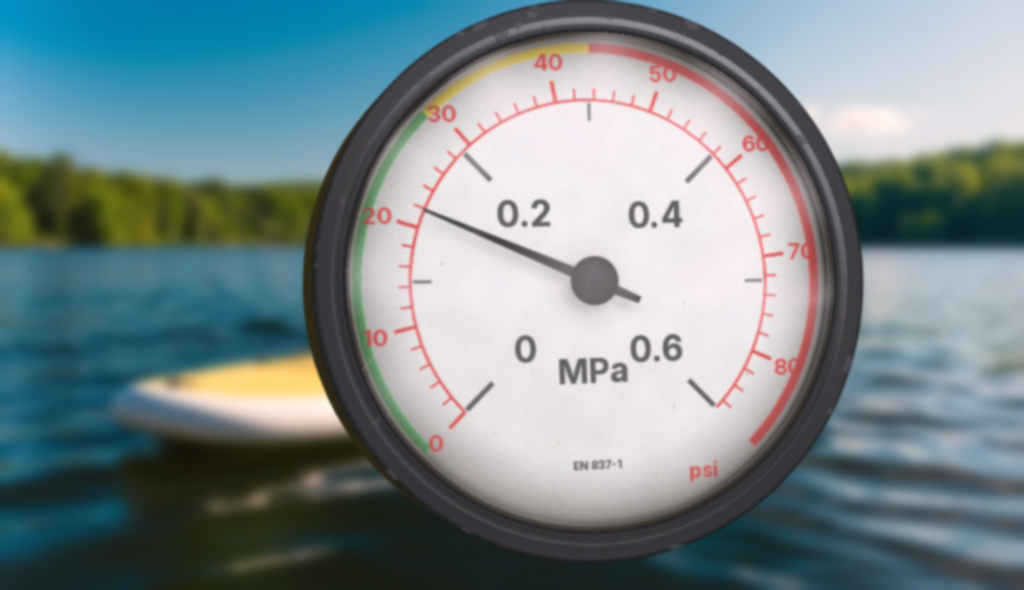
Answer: 0.15 (MPa)
